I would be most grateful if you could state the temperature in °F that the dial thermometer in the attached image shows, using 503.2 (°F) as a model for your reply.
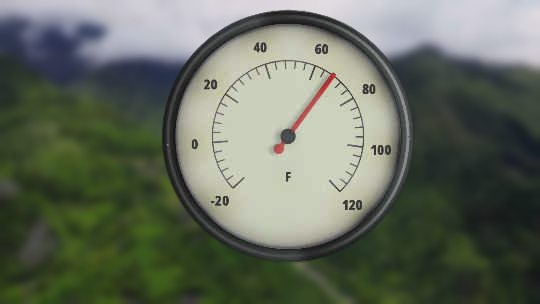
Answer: 68 (°F)
